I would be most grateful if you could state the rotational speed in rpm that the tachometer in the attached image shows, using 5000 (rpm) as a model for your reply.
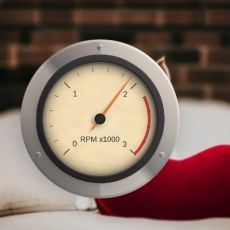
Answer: 1900 (rpm)
